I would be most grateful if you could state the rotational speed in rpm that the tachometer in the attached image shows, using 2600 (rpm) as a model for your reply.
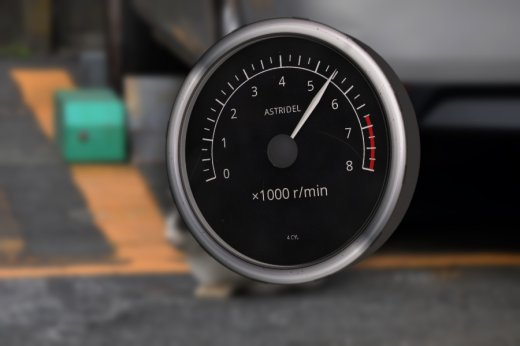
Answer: 5500 (rpm)
